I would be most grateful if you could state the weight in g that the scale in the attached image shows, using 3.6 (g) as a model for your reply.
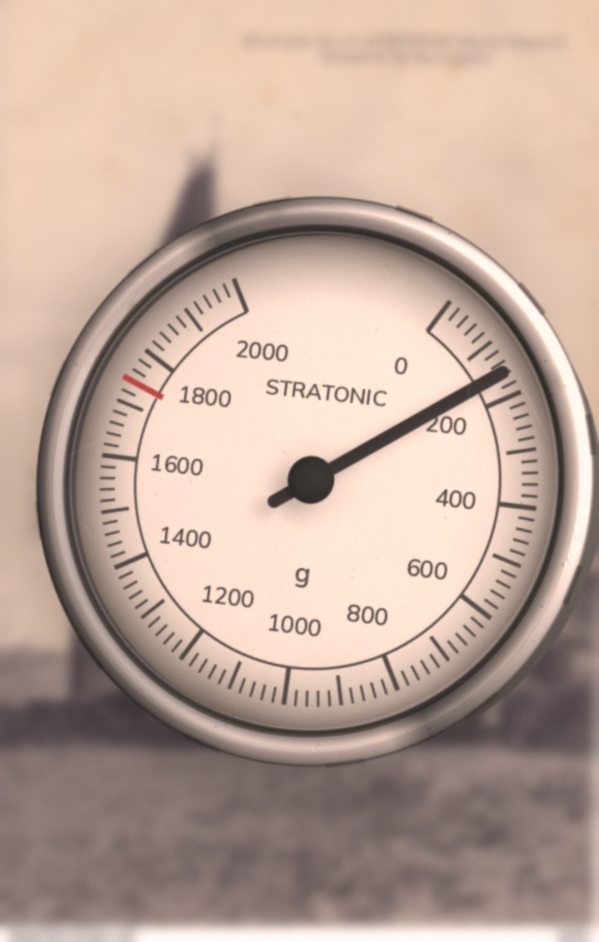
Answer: 160 (g)
